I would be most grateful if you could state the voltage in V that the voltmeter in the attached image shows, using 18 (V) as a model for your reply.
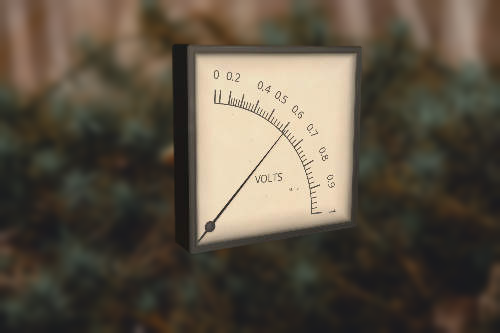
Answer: 0.6 (V)
